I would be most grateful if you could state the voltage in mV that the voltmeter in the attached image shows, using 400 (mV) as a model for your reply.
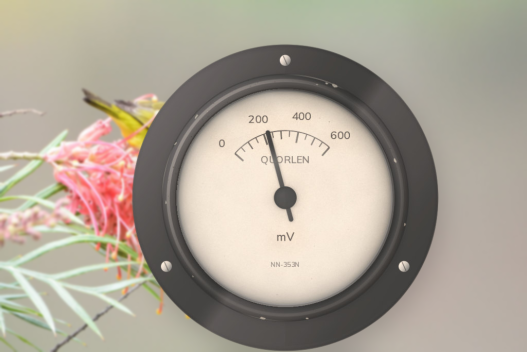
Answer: 225 (mV)
